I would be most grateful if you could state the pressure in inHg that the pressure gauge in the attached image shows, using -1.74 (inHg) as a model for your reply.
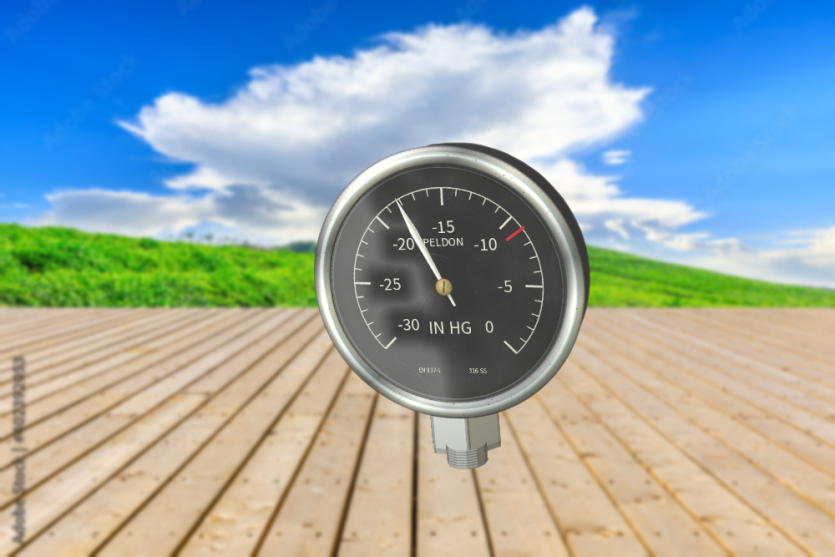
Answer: -18 (inHg)
